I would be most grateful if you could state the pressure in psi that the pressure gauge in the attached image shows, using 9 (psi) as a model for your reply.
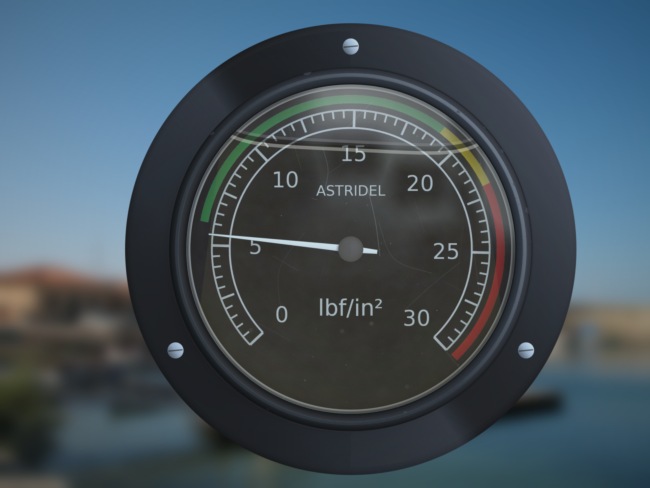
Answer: 5.5 (psi)
